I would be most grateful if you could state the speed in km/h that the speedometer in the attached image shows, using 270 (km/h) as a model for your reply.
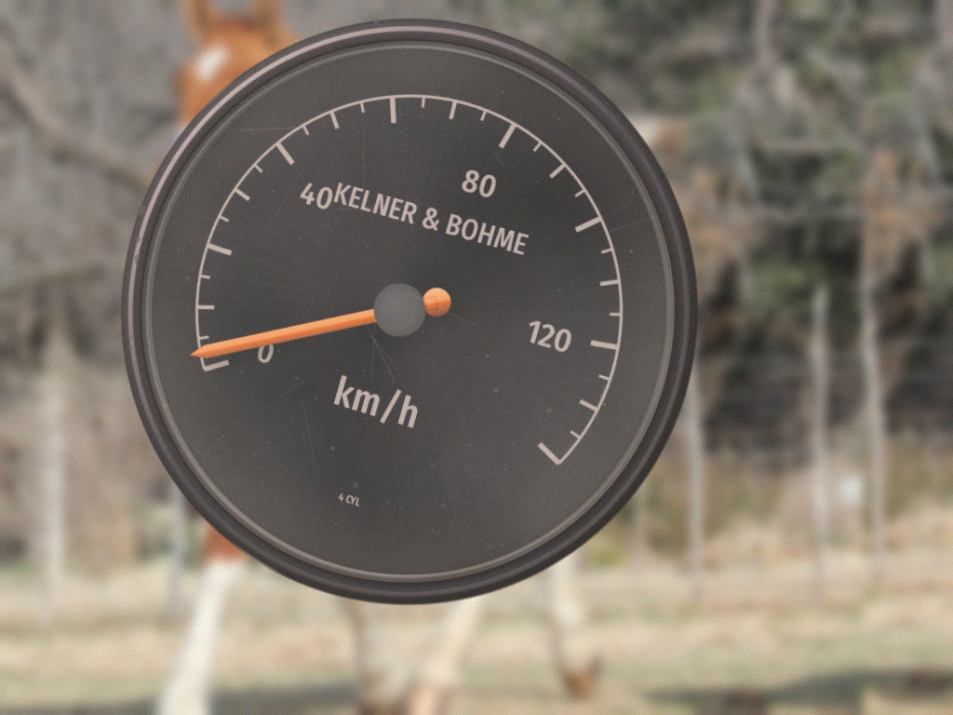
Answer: 2.5 (km/h)
